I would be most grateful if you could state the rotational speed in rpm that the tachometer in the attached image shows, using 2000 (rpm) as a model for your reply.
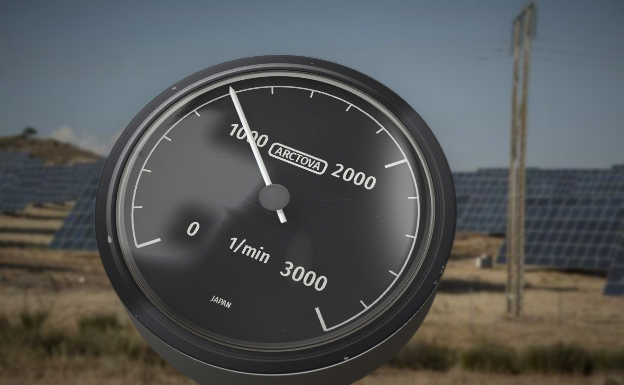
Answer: 1000 (rpm)
